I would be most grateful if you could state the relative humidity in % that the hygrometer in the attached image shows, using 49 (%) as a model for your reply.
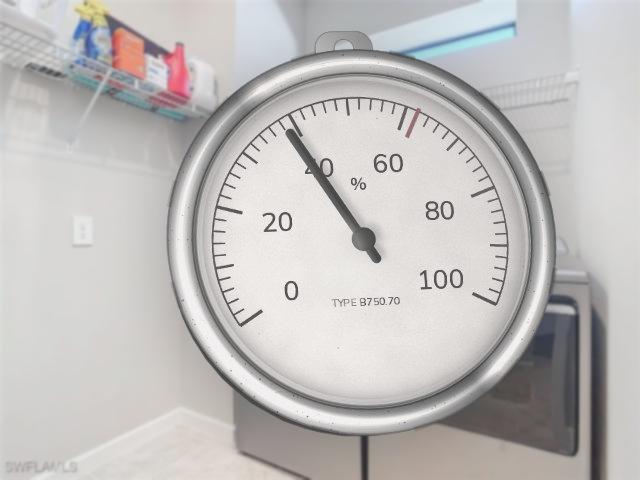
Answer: 38 (%)
